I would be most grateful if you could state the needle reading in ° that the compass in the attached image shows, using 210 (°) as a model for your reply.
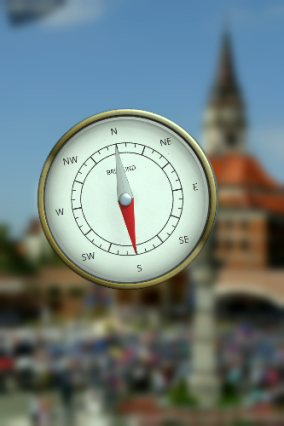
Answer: 180 (°)
